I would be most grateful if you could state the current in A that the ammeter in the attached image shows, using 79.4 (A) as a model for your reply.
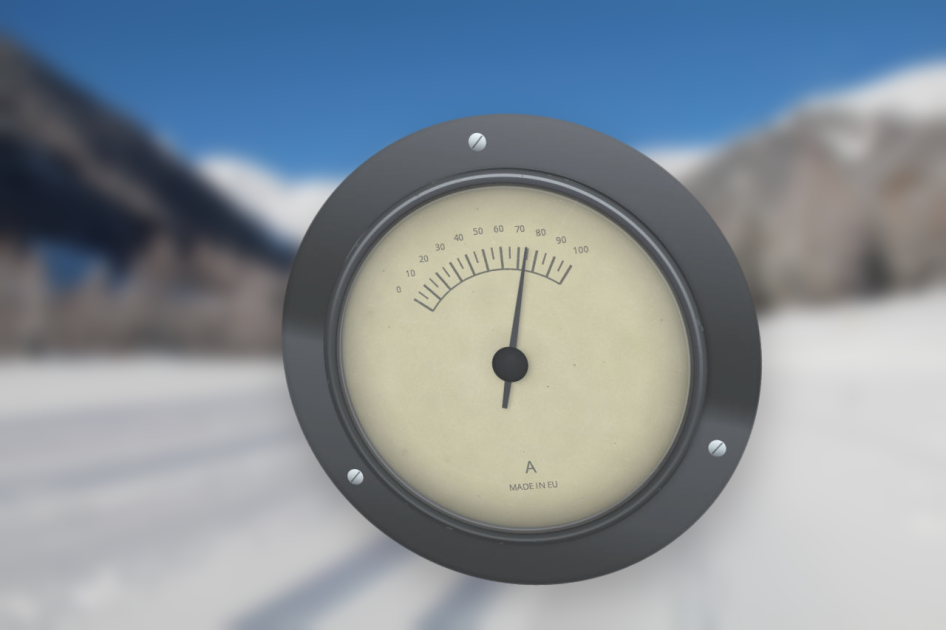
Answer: 75 (A)
